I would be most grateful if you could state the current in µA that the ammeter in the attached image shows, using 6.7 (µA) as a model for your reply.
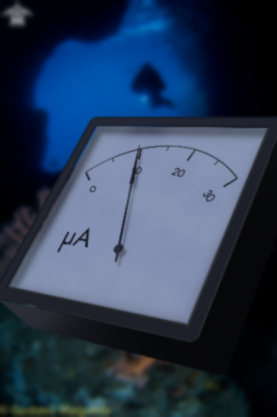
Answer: 10 (µA)
